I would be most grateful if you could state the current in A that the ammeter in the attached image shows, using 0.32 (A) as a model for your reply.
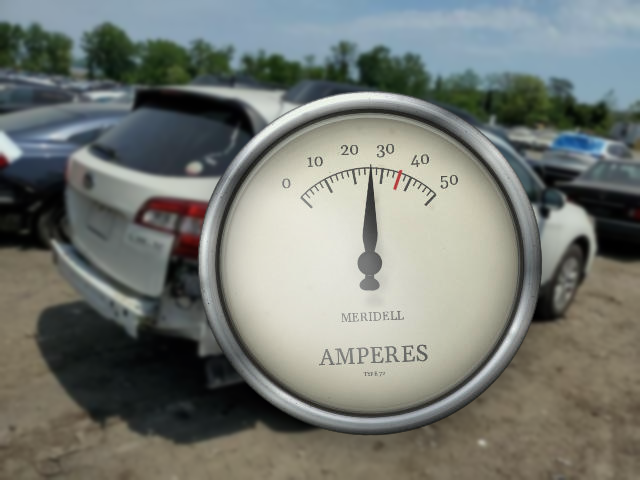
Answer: 26 (A)
